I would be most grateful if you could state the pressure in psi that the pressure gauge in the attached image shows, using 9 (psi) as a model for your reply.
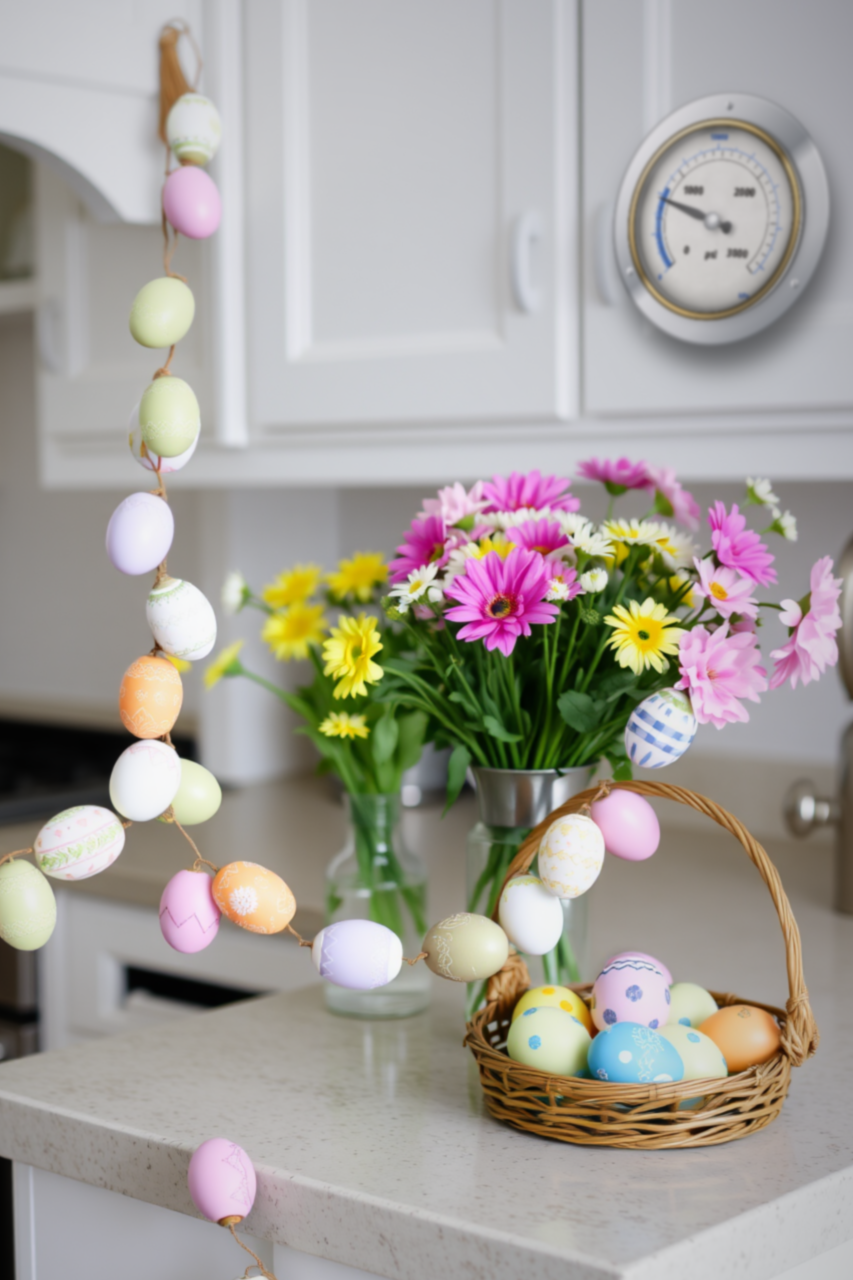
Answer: 700 (psi)
